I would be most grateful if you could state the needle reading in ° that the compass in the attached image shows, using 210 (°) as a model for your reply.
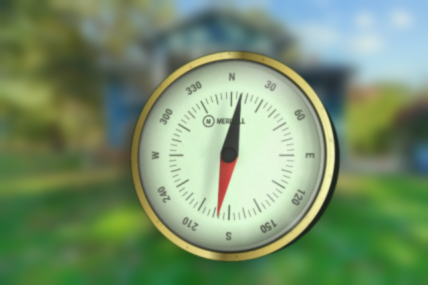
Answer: 190 (°)
